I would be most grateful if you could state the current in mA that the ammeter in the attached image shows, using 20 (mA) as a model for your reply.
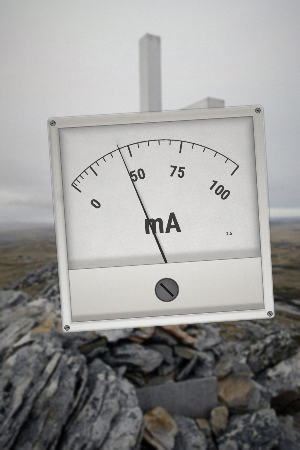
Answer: 45 (mA)
